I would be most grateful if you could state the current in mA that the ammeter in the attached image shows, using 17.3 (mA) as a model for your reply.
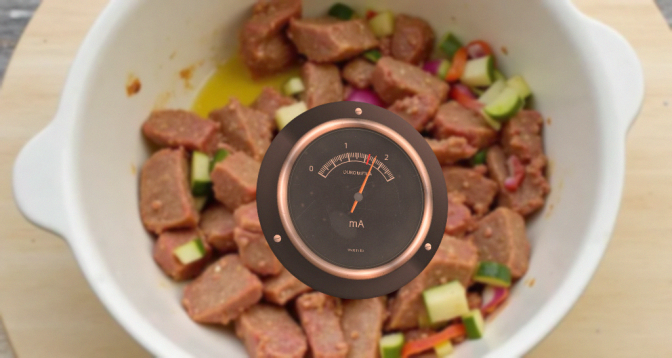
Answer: 1.75 (mA)
